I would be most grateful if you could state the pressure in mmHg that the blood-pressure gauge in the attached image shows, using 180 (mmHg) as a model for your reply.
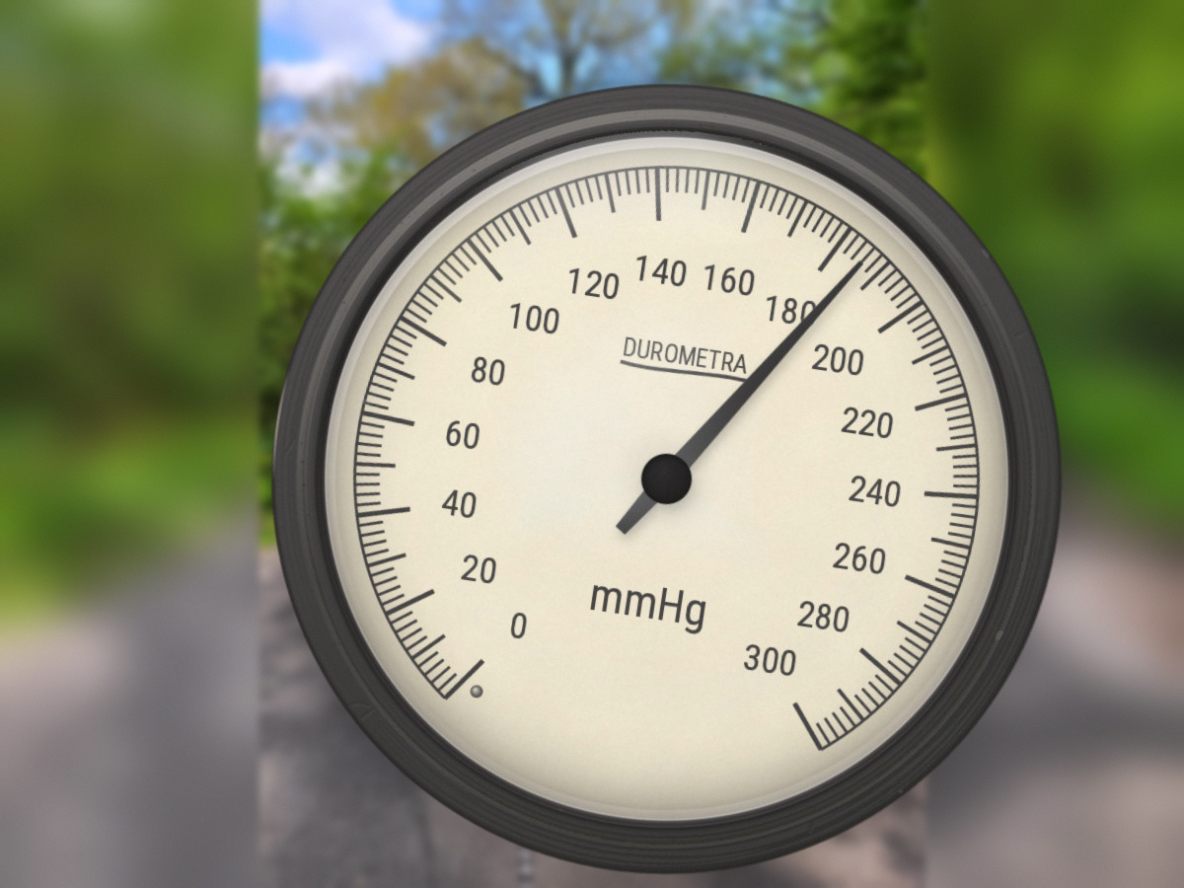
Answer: 186 (mmHg)
